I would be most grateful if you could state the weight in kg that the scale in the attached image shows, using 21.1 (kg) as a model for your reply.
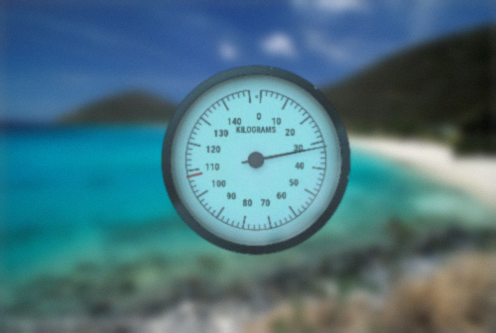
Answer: 32 (kg)
